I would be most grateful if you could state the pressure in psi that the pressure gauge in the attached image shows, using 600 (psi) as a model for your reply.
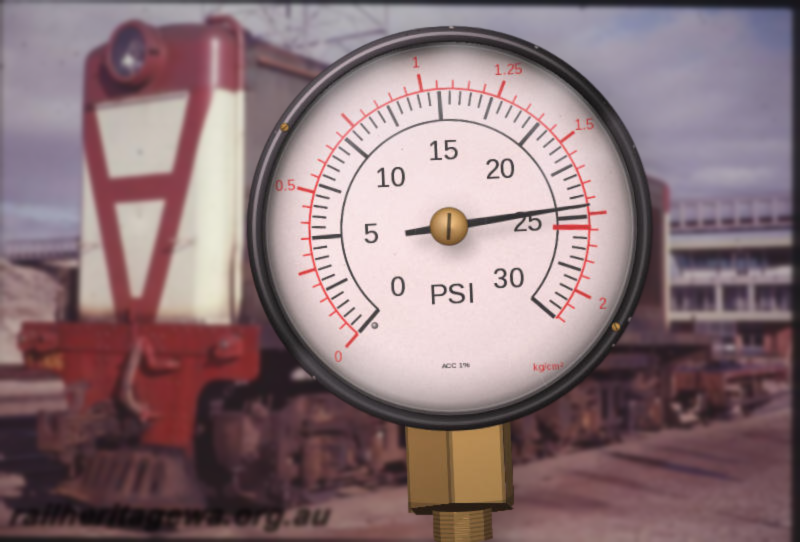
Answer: 24.5 (psi)
